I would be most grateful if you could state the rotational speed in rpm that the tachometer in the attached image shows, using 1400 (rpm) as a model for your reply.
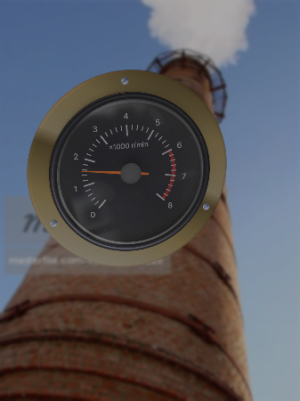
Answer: 1600 (rpm)
